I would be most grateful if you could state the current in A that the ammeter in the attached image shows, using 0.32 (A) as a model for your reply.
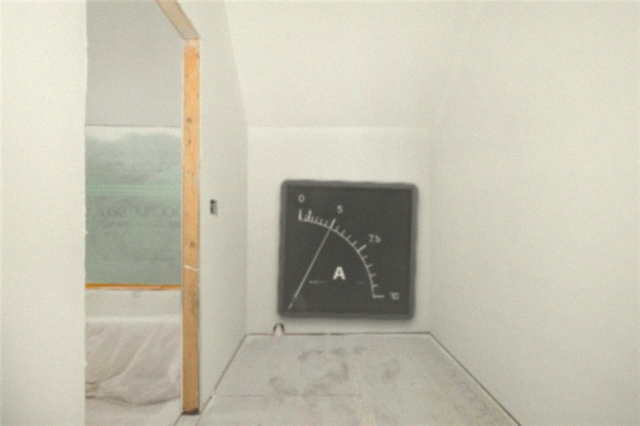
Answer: 5 (A)
